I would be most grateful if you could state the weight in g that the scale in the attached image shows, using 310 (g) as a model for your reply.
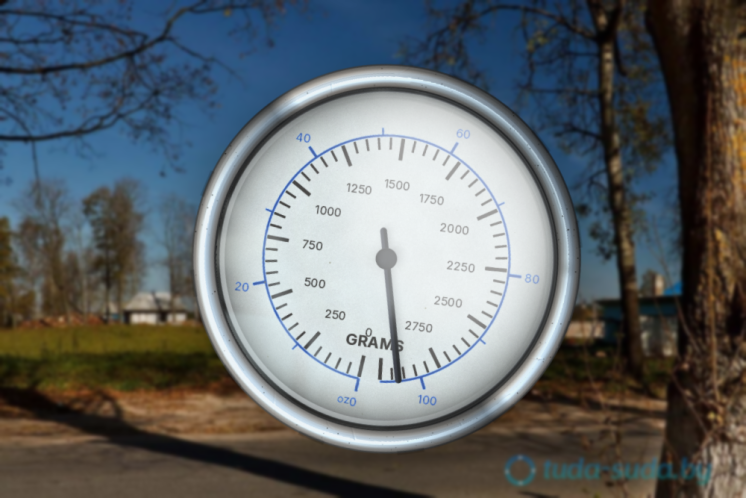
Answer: 2925 (g)
